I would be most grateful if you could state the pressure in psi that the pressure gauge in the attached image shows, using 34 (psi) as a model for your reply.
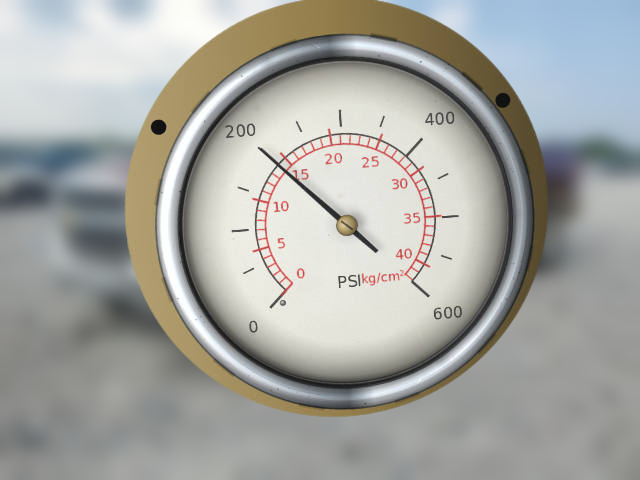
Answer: 200 (psi)
